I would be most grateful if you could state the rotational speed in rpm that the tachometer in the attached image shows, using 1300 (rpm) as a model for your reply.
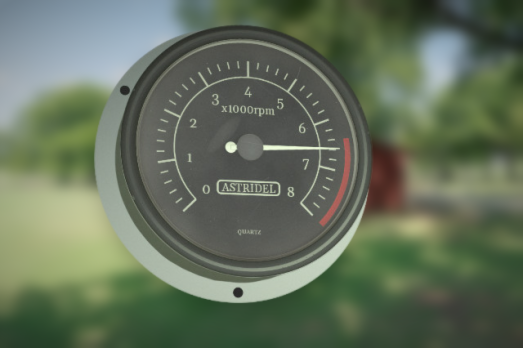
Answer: 6600 (rpm)
